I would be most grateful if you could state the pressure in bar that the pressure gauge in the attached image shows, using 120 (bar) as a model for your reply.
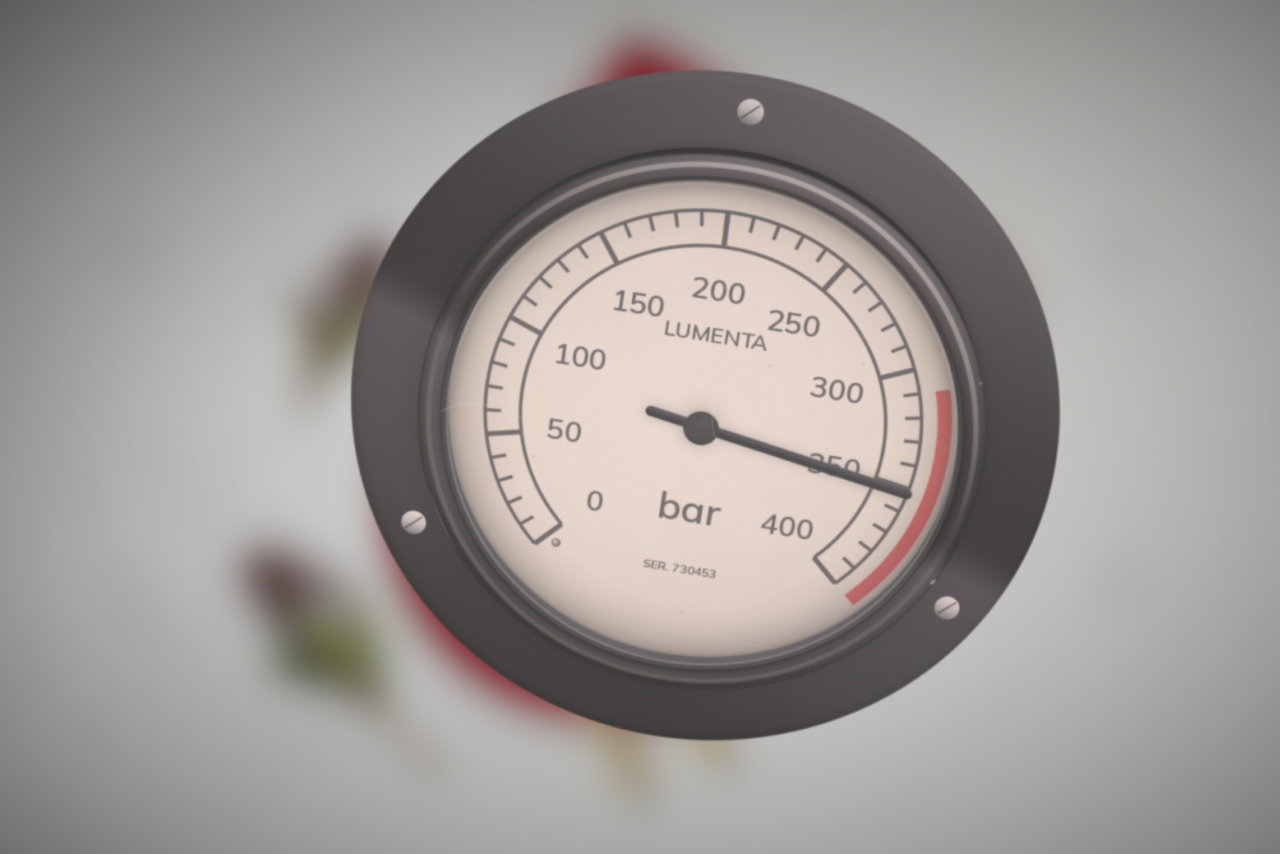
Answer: 350 (bar)
